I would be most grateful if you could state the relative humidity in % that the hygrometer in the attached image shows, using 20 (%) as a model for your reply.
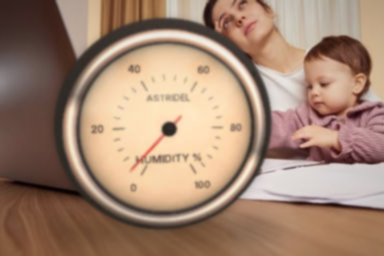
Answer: 4 (%)
